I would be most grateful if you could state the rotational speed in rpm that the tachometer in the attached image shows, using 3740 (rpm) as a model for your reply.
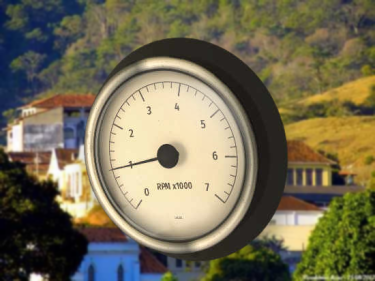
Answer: 1000 (rpm)
